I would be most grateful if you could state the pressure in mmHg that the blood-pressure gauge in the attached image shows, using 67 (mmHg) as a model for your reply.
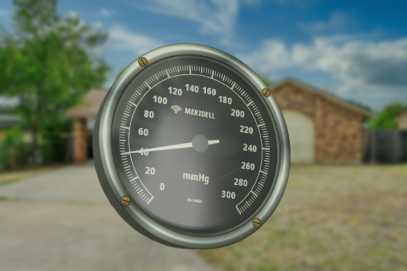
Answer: 40 (mmHg)
